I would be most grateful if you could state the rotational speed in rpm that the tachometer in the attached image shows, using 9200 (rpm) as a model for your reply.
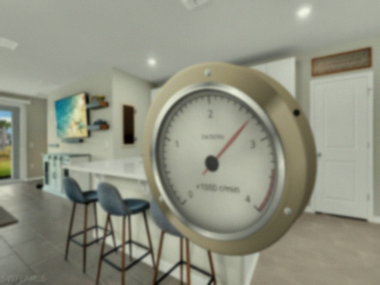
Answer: 2700 (rpm)
